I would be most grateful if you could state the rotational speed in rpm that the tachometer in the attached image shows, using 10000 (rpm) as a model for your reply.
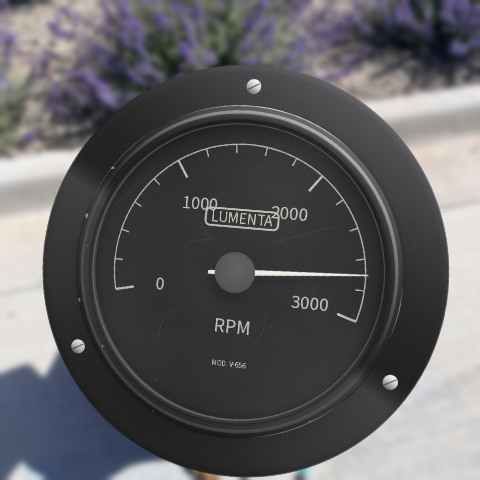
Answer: 2700 (rpm)
